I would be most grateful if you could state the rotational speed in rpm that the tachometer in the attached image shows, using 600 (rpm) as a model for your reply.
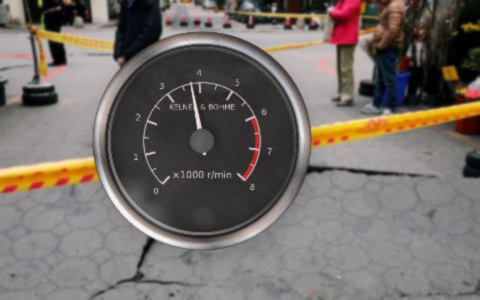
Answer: 3750 (rpm)
